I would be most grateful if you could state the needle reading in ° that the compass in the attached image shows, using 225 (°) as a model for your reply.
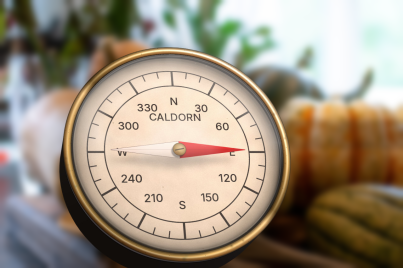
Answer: 90 (°)
